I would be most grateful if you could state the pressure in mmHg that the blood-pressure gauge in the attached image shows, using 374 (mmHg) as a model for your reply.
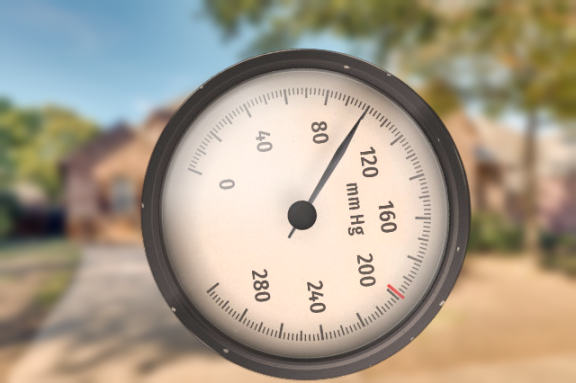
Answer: 100 (mmHg)
